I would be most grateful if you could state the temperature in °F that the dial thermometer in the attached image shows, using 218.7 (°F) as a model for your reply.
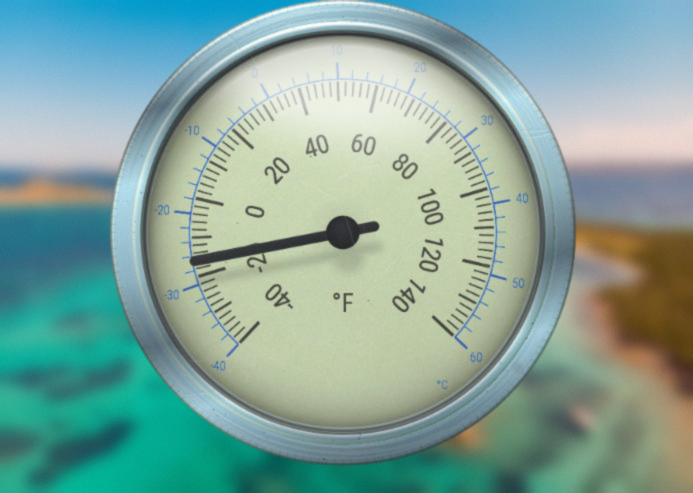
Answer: -16 (°F)
